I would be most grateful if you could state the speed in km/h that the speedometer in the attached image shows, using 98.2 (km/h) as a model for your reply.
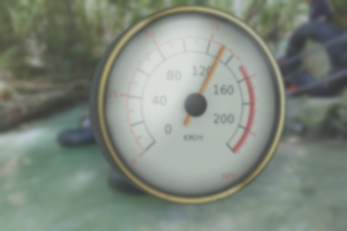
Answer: 130 (km/h)
